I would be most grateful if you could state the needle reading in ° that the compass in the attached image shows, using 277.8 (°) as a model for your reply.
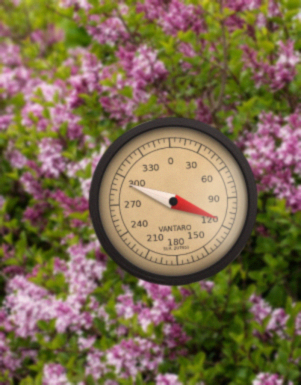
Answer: 115 (°)
